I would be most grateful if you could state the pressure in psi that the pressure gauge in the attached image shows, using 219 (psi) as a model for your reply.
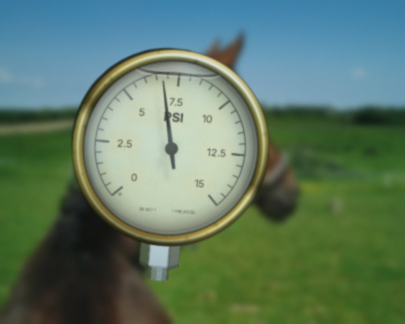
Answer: 6.75 (psi)
